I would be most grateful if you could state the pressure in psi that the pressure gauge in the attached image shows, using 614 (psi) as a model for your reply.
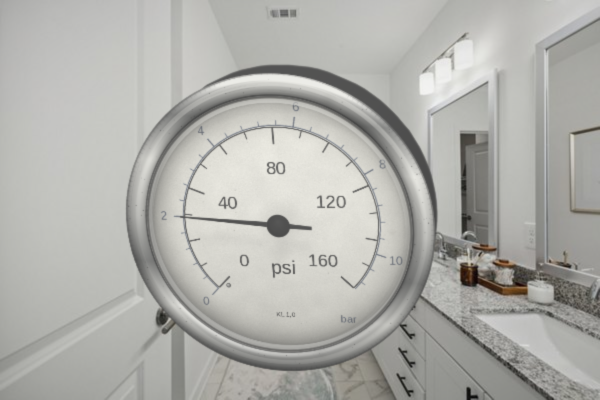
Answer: 30 (psi)
